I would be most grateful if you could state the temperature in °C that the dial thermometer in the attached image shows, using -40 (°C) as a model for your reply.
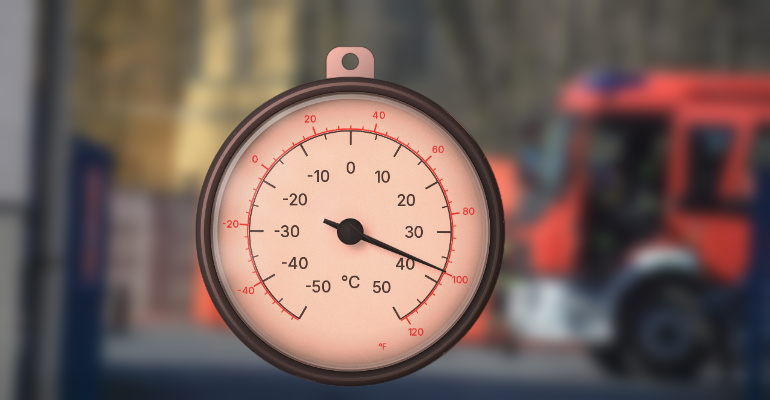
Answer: 37.5 (°C)
